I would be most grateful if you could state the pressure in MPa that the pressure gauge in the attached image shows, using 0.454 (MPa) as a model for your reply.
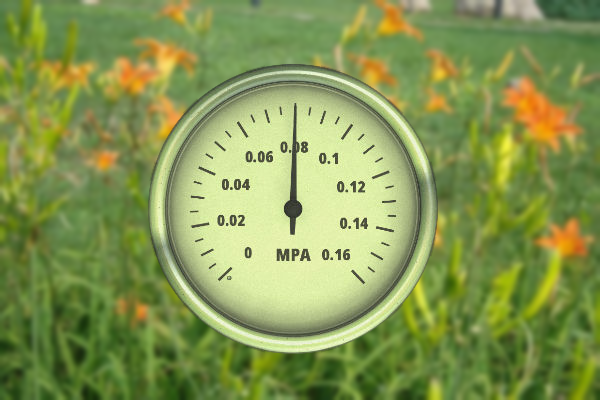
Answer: 0.08 (MPa)
